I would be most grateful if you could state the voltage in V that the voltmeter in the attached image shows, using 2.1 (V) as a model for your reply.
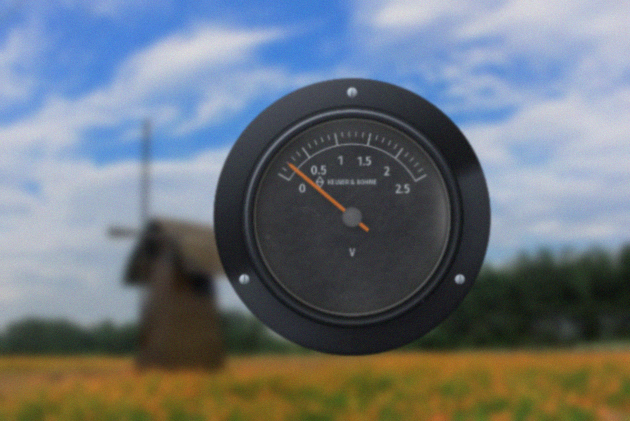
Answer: 0.2 (V)
